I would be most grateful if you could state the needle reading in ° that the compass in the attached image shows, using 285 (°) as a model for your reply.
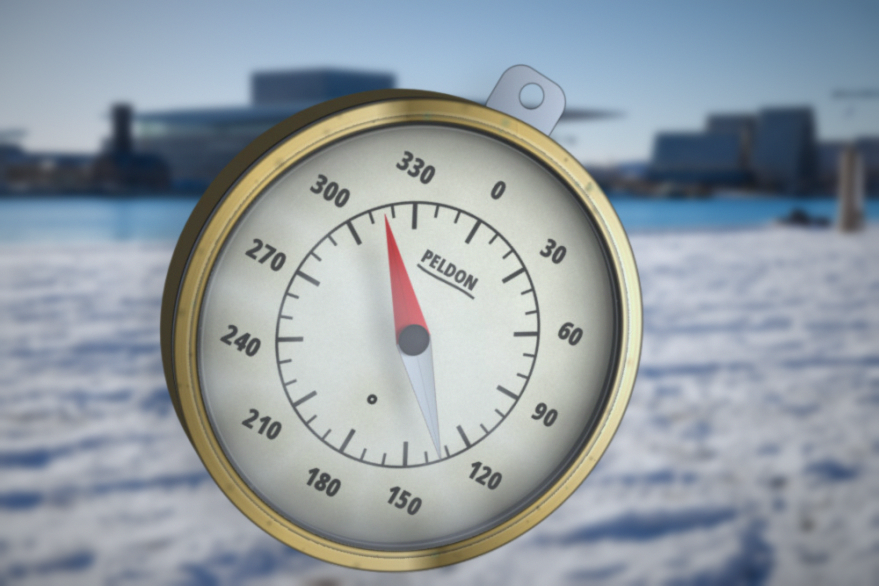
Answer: 315 (°)
